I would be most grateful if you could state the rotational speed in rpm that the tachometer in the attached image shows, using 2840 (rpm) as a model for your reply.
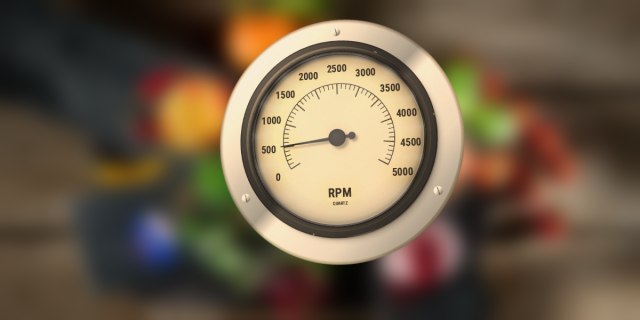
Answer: 500 (rpm)
